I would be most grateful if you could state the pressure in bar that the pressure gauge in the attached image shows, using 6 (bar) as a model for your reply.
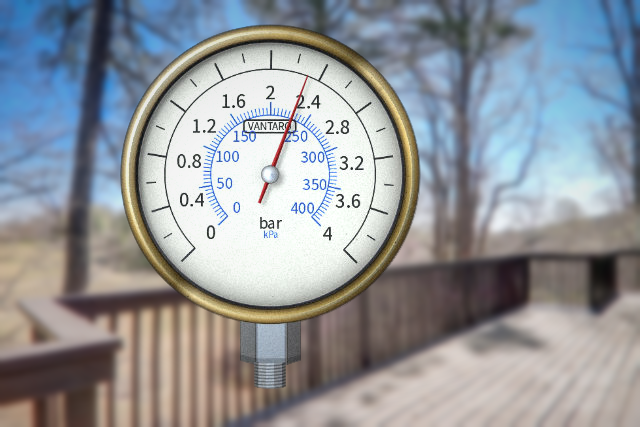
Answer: 2.3 (bar)
